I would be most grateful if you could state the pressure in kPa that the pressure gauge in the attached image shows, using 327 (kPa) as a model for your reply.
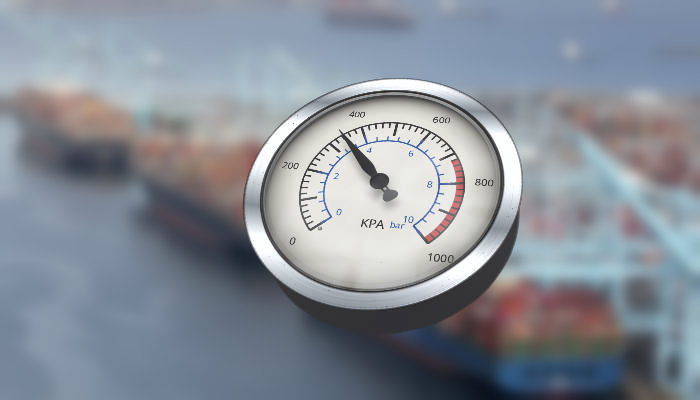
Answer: 340 (kPa)
